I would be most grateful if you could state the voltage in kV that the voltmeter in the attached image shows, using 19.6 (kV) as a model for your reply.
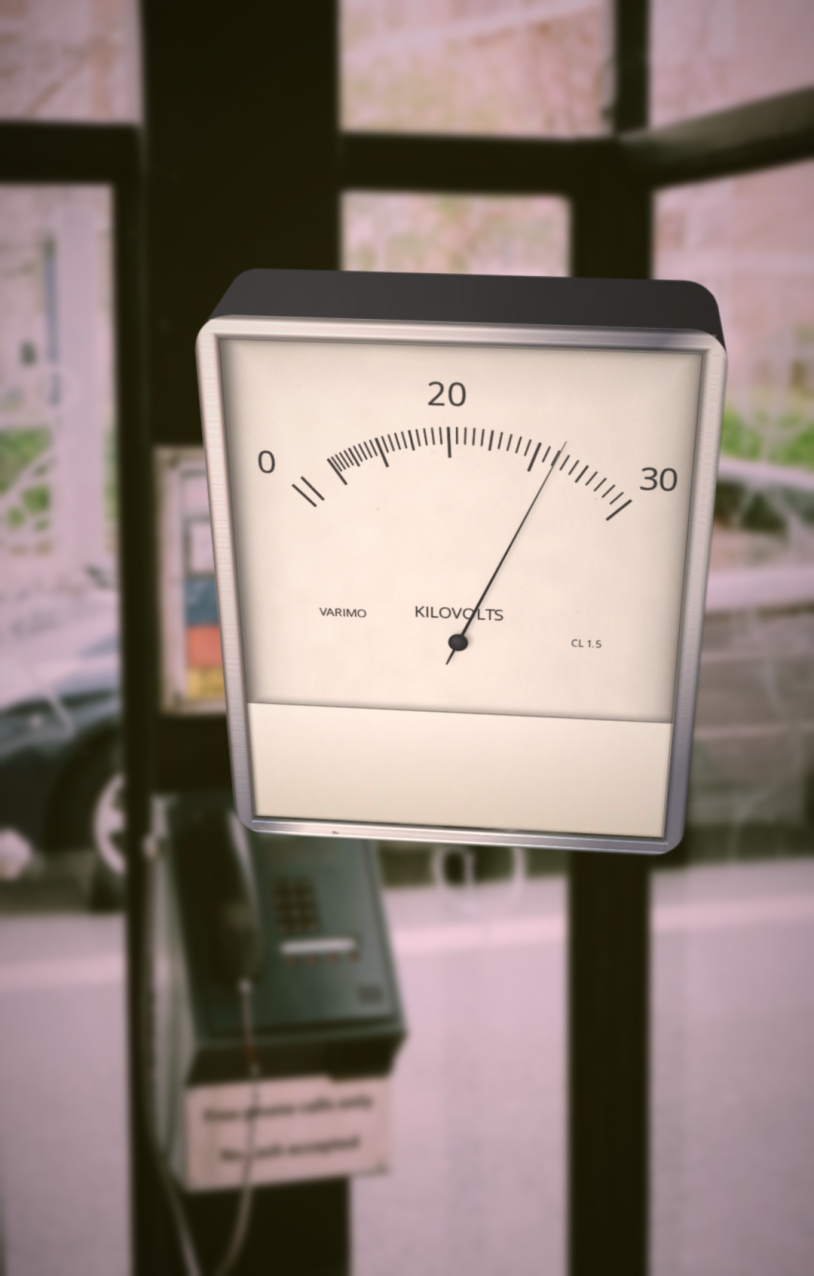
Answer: 26 (kV)
